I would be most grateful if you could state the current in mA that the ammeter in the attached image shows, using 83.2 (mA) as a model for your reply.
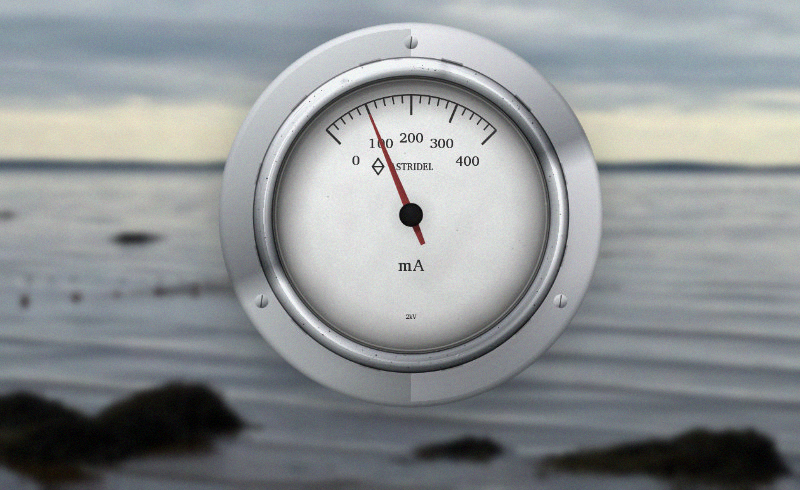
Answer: 100 (mA)
